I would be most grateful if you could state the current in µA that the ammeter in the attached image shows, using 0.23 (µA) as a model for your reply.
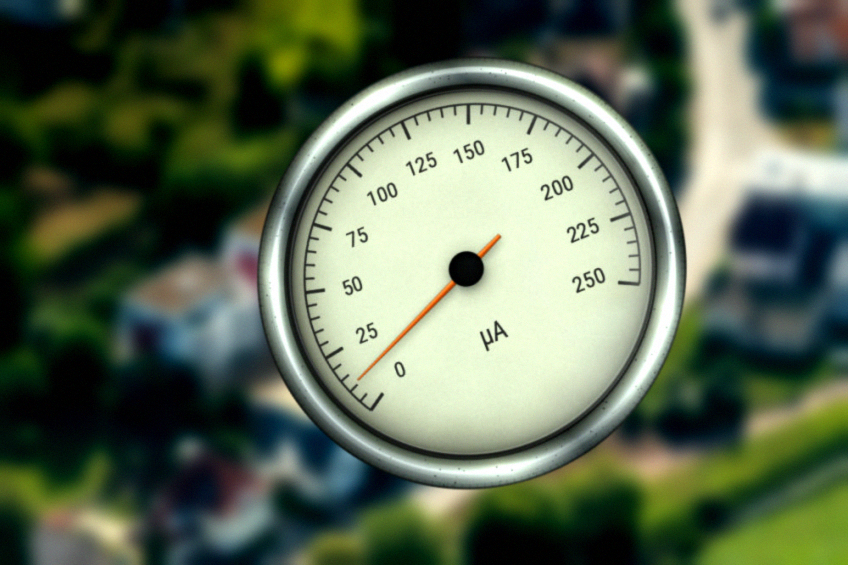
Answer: 10 (µA)
